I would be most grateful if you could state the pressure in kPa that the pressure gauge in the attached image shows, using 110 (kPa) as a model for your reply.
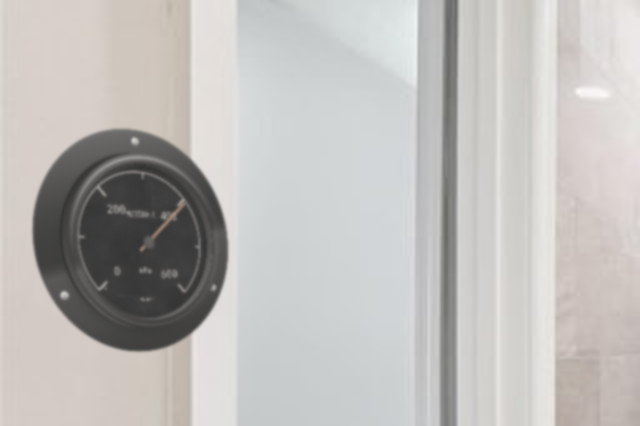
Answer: 400 (kPa)
